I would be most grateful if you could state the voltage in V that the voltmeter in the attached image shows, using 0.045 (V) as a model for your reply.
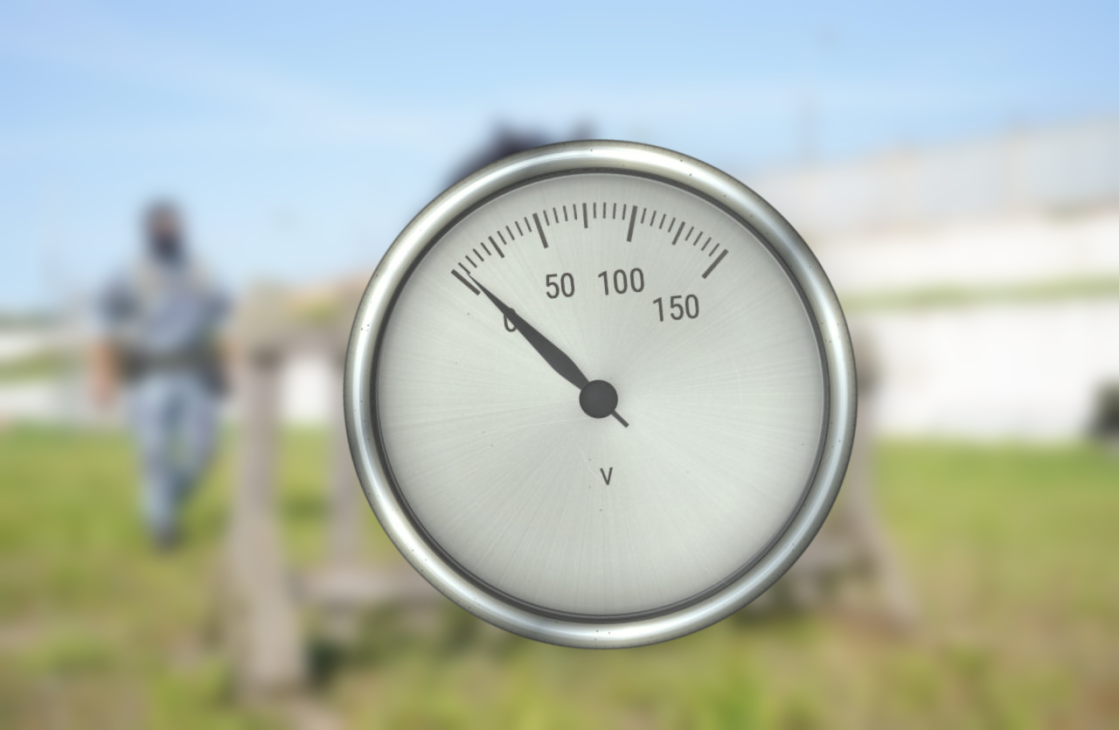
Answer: 5 (V)
